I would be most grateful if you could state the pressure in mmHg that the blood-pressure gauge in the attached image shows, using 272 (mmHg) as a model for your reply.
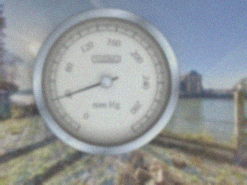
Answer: 40 (mmHg)
